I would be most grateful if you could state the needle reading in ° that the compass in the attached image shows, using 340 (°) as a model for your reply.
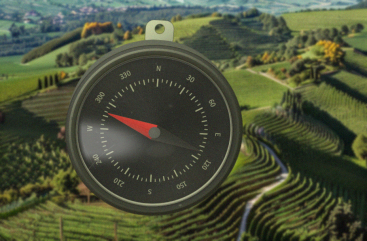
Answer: 290 (°)
